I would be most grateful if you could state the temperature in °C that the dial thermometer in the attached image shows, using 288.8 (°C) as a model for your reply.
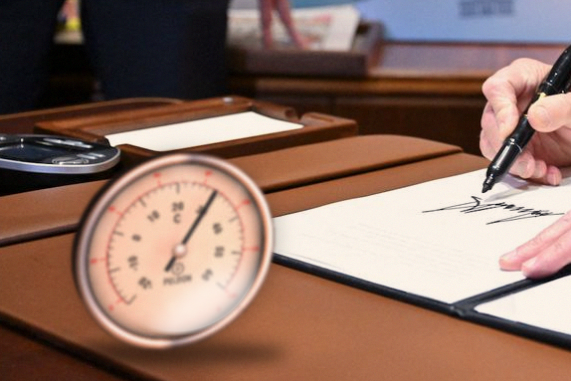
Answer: 30 (°C)
